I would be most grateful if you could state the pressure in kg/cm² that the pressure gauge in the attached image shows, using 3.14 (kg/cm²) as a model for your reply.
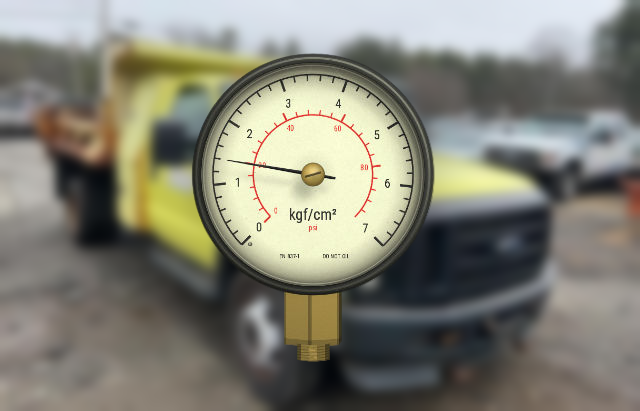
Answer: 1.4 (kg/cm²)
